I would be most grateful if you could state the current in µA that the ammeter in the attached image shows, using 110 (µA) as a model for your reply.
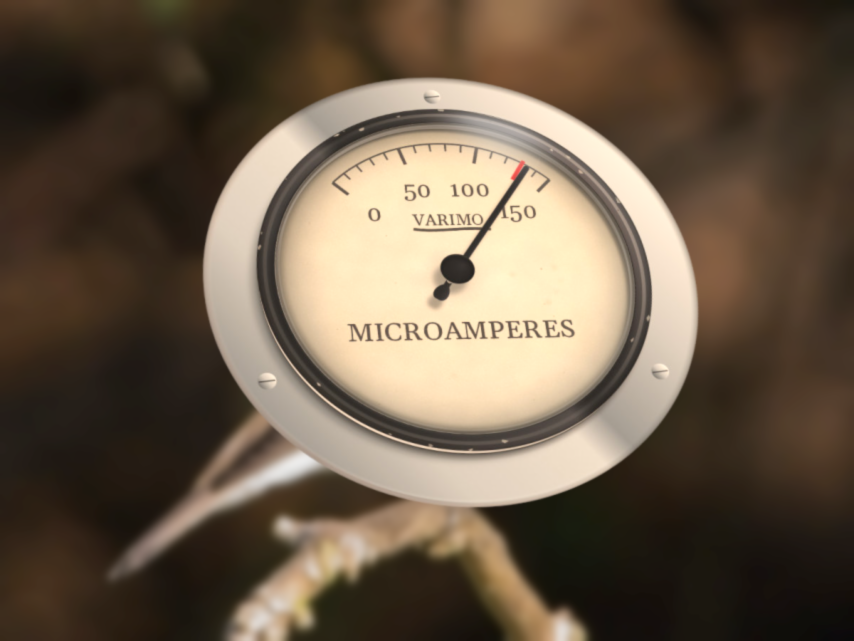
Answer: 135 (µA)
